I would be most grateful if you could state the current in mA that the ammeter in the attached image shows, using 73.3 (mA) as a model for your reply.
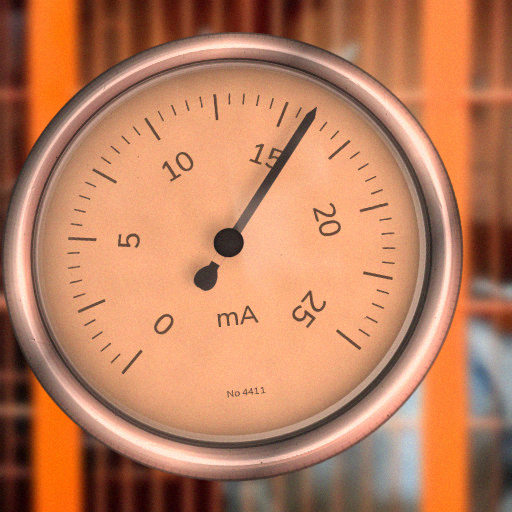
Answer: 16 (mA)
